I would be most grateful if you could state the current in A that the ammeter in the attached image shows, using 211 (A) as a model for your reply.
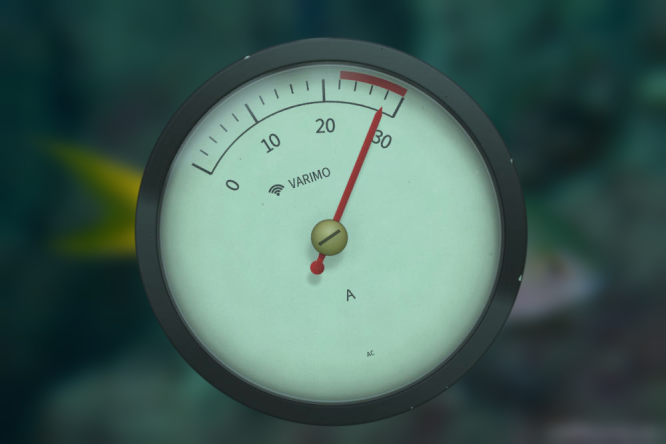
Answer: 28 (A)
